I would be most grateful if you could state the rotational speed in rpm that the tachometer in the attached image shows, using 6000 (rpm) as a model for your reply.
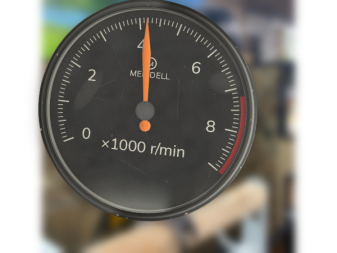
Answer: 4200 (rpm)
